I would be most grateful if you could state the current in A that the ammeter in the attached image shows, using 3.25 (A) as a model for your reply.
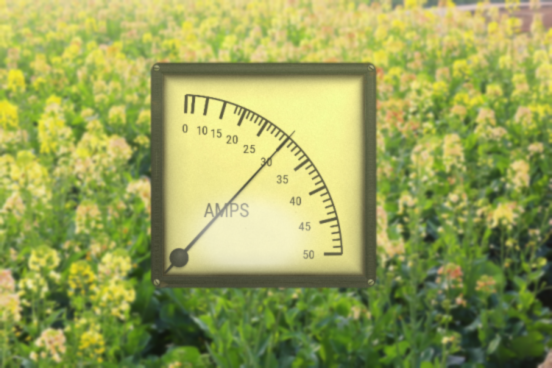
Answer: 30 (A)
